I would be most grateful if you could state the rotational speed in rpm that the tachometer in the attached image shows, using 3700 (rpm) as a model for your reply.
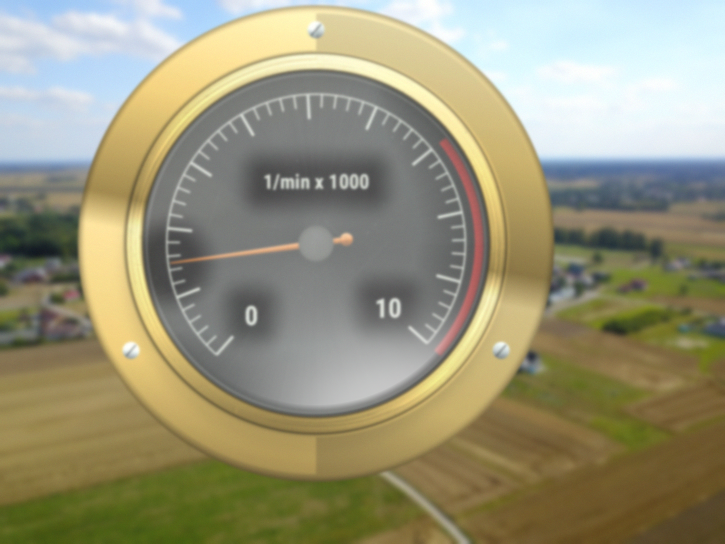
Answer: 1500 (rpm)
